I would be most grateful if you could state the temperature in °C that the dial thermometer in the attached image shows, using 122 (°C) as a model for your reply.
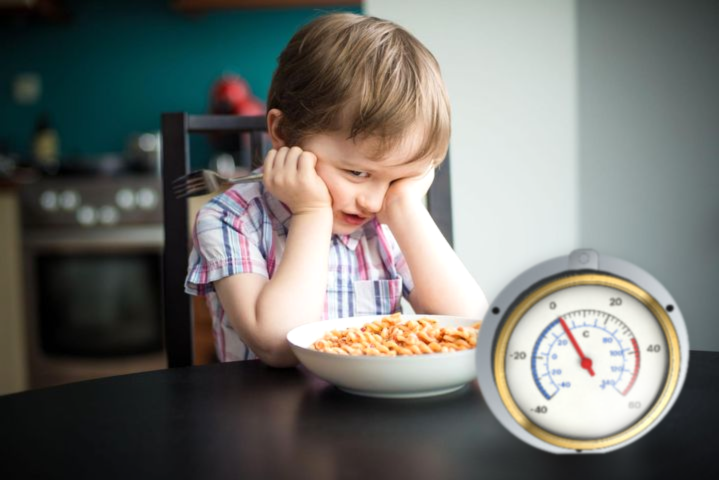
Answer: 0 (°C)
